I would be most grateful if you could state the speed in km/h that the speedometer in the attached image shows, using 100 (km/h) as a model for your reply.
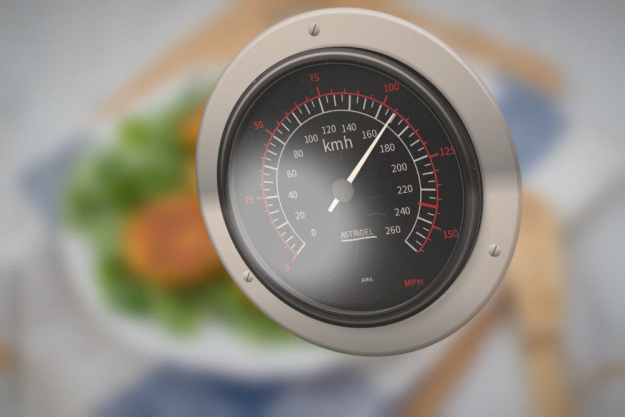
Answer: 170 (km/h)
